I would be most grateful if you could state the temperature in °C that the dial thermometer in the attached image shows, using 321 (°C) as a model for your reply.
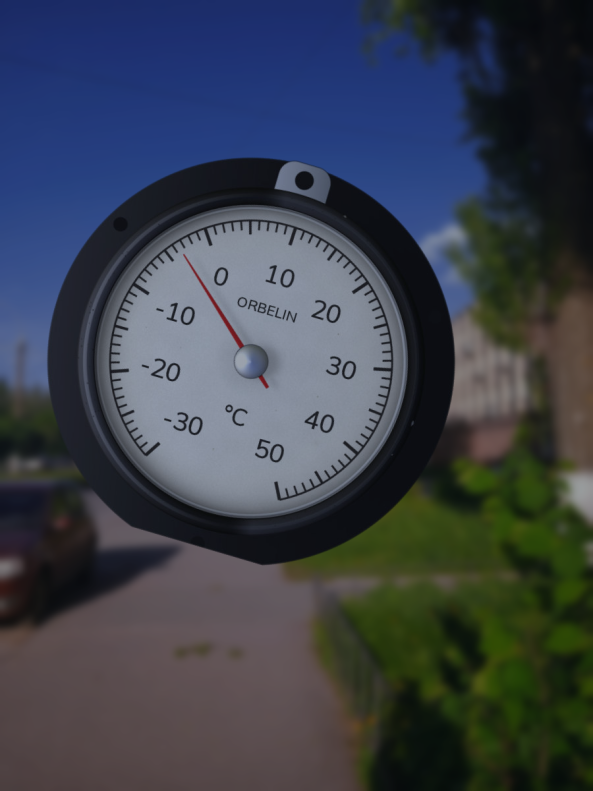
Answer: -3.5 (°C)
